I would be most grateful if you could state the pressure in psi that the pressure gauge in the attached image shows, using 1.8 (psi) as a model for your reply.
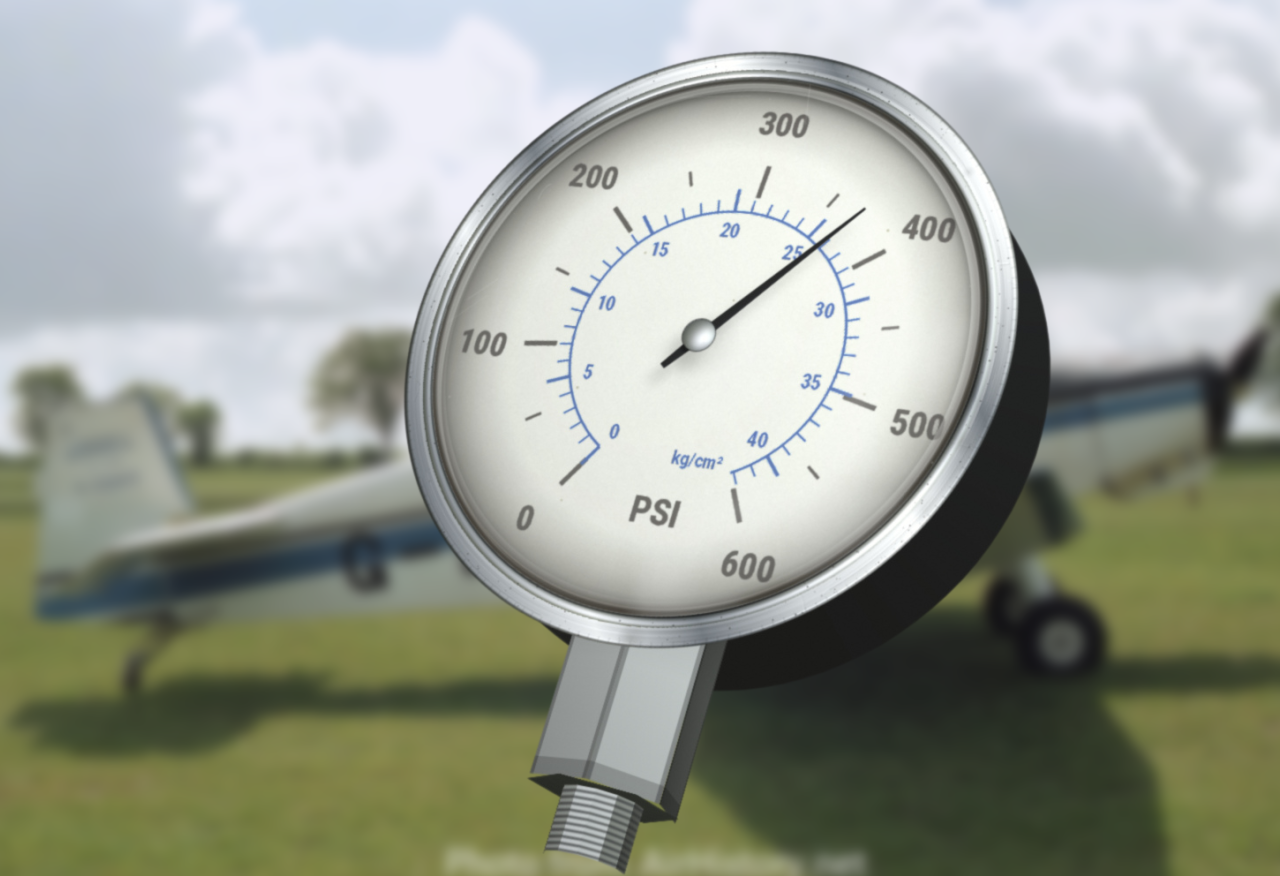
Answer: 375 (psi)
